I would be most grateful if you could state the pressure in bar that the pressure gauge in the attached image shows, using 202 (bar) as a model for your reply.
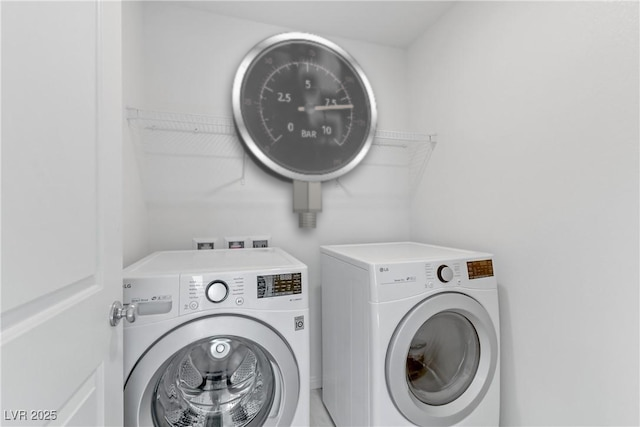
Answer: 8 (bar)
